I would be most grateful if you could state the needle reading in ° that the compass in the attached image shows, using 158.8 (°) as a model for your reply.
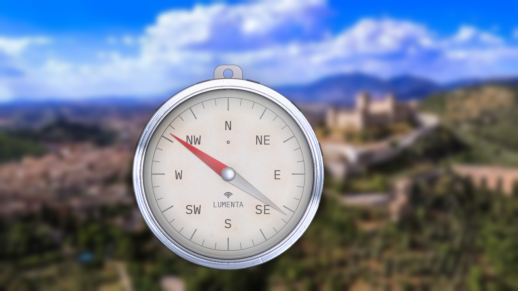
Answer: 305 (°)
